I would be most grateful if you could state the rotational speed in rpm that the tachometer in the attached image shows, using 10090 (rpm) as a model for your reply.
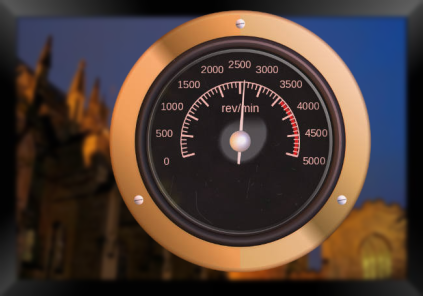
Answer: 2600 (rpm)
